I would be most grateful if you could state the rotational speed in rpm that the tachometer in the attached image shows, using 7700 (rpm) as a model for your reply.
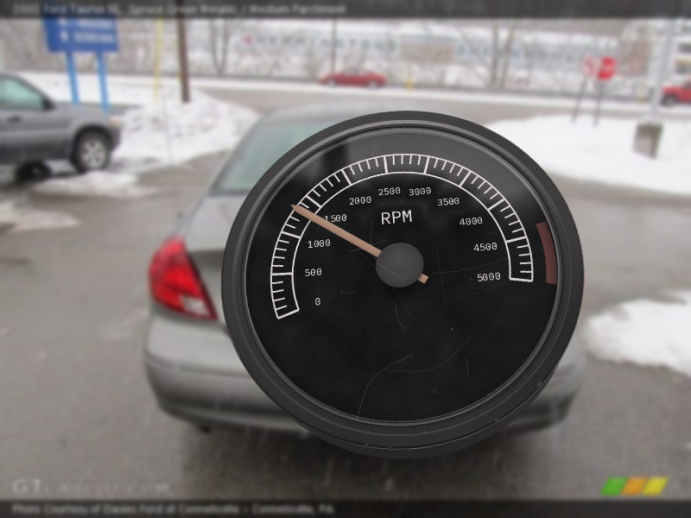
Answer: 1300 (rpm)
